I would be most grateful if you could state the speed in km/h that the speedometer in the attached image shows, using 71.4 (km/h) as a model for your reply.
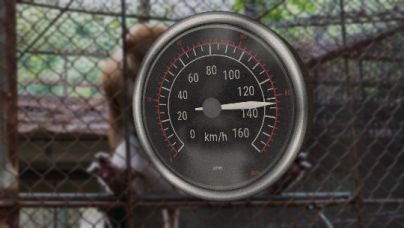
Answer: 132.5 (km/h)
